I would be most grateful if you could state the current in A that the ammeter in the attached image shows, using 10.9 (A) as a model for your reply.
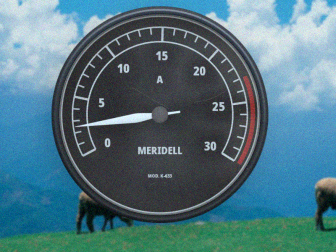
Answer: 2.5 (A)
